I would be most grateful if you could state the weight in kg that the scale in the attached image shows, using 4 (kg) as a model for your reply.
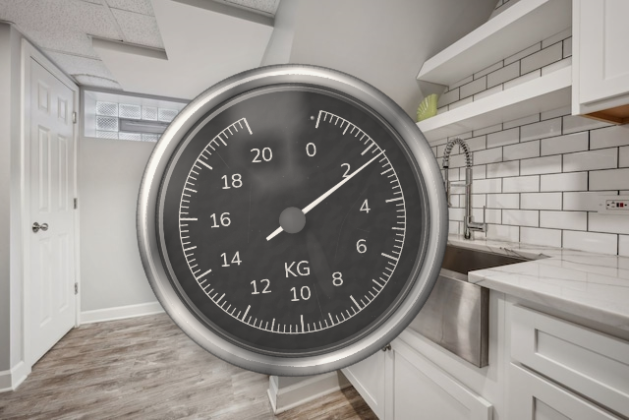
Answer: 2.4 (kg)
